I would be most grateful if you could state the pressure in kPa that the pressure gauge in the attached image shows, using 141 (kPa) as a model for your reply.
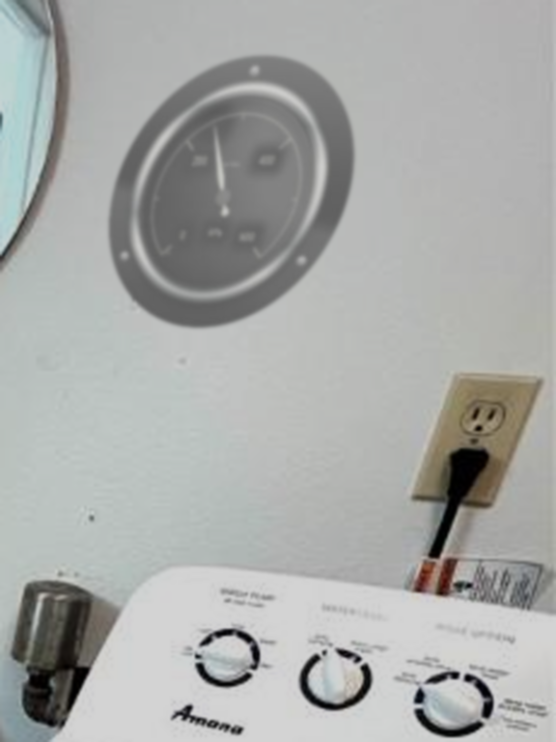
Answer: 250 (kPa)
